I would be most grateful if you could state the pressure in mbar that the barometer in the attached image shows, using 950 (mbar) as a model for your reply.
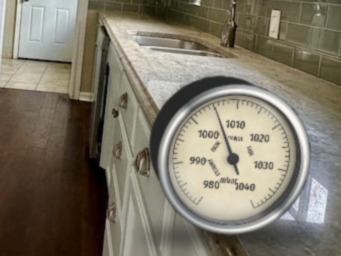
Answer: 1005 (mbar)
